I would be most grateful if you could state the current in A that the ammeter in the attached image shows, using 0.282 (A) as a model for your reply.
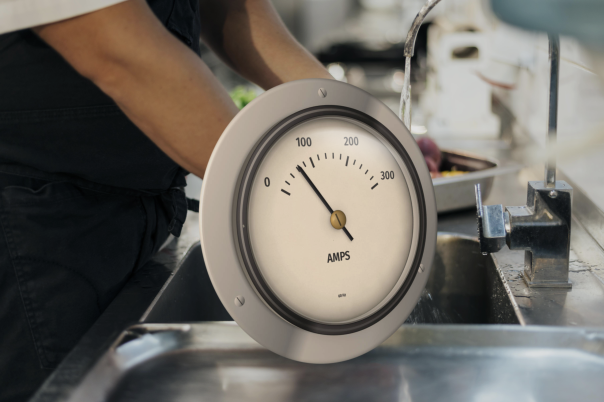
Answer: 60 (A)
